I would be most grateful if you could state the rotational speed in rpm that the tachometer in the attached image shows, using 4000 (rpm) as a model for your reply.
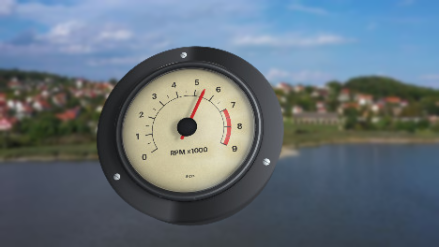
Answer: 5500 (rpm)
